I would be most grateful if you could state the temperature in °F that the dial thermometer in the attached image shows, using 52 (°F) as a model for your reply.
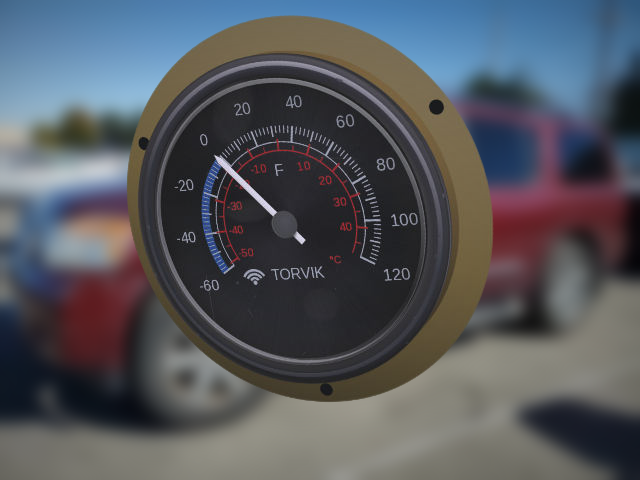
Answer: 0 (°F)
